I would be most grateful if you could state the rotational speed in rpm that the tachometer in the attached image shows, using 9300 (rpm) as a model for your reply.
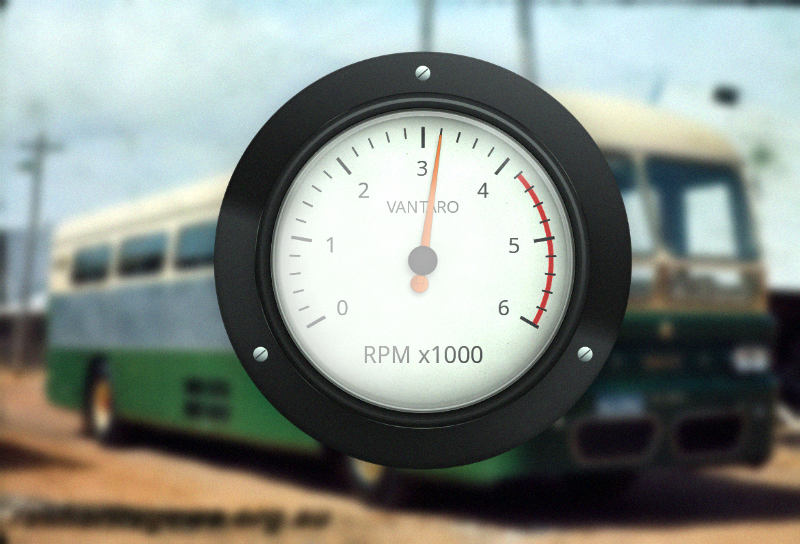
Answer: 3200 (rpm)
